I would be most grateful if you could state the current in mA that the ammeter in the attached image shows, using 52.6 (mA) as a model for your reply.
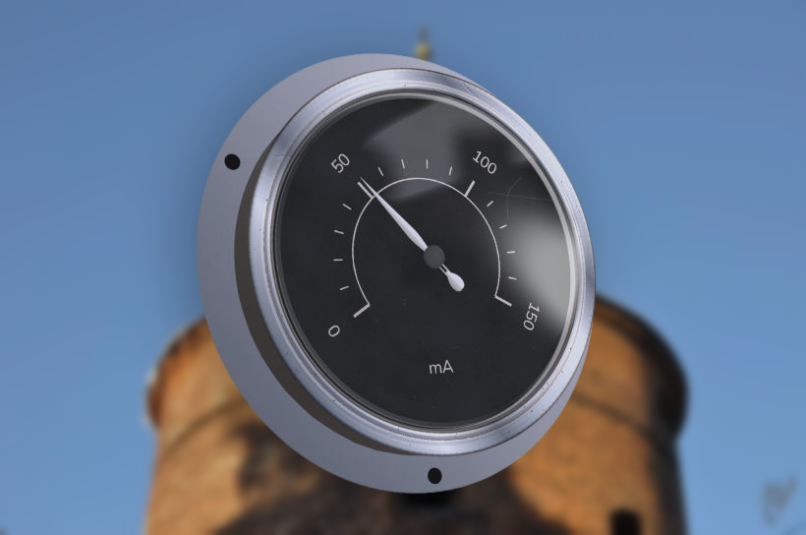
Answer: 50 (mA)
